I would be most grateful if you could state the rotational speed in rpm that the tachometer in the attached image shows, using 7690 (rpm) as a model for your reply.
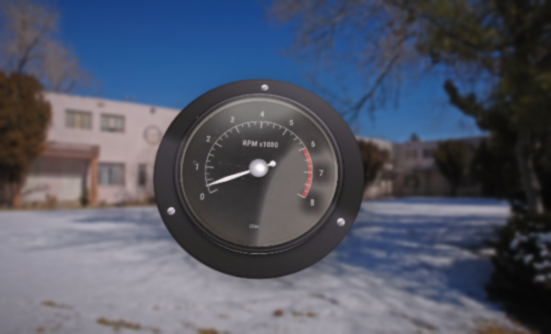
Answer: 250 (rpm)
